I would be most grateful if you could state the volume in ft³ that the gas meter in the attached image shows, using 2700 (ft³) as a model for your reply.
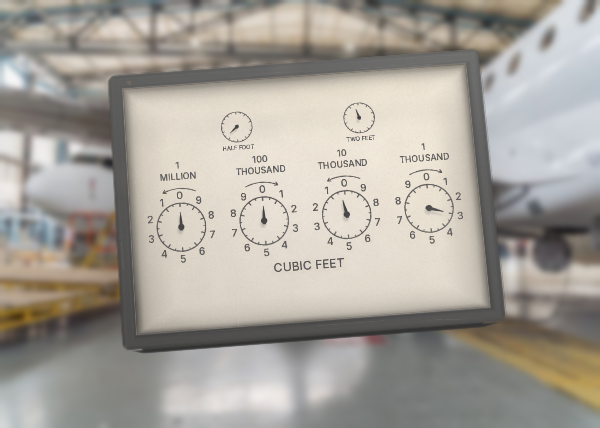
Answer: 300 (ft³)
